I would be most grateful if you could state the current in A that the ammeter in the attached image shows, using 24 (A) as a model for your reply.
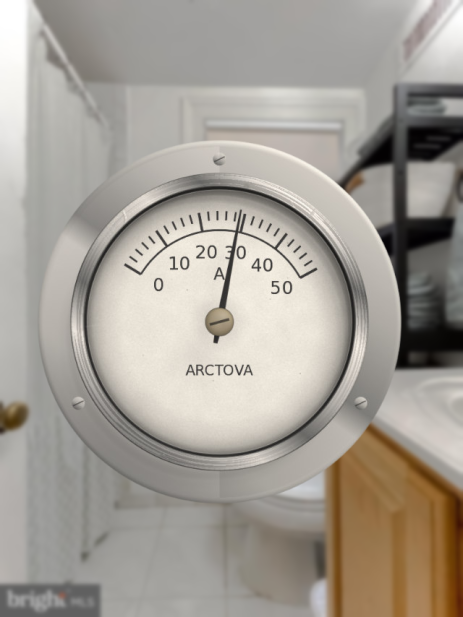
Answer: 29 (A)
